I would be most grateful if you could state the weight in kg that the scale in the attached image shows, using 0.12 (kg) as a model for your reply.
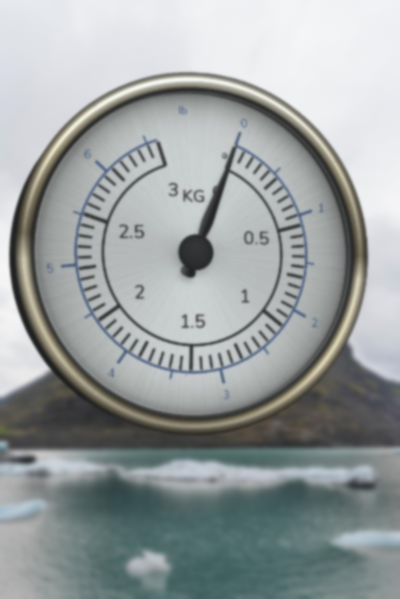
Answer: 0 (kg)
